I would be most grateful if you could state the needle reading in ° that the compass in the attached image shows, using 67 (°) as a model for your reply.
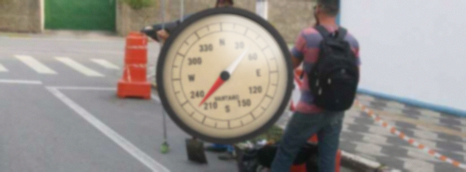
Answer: 225 (°)
